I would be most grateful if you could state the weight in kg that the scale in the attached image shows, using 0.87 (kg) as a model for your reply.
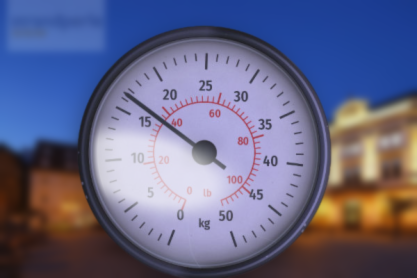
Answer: 16.5 (kg)
